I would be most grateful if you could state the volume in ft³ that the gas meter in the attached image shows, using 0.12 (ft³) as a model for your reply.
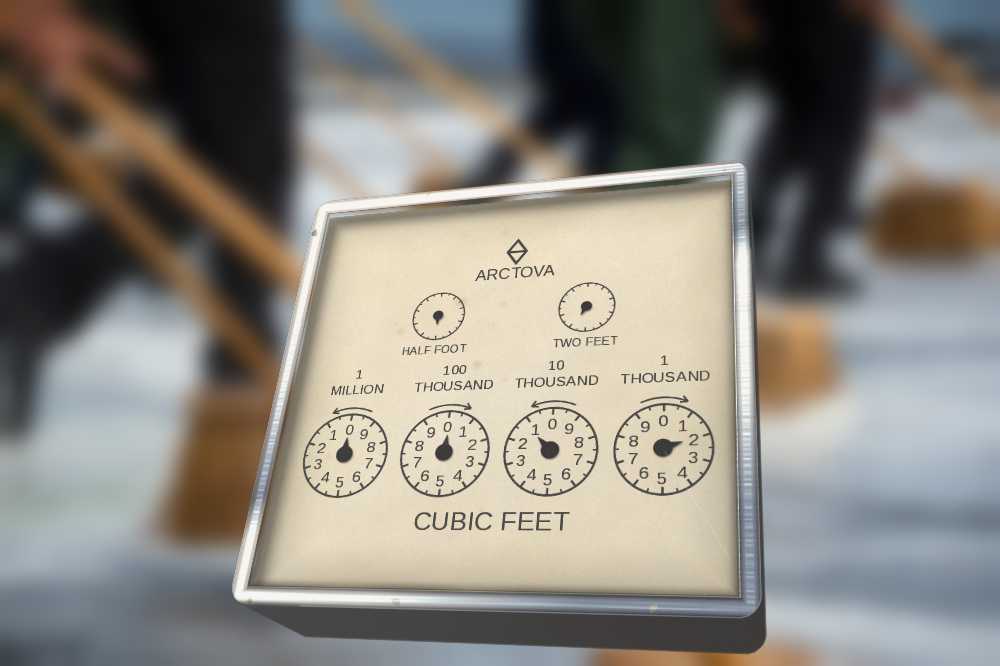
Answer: 1200 (ft³)
